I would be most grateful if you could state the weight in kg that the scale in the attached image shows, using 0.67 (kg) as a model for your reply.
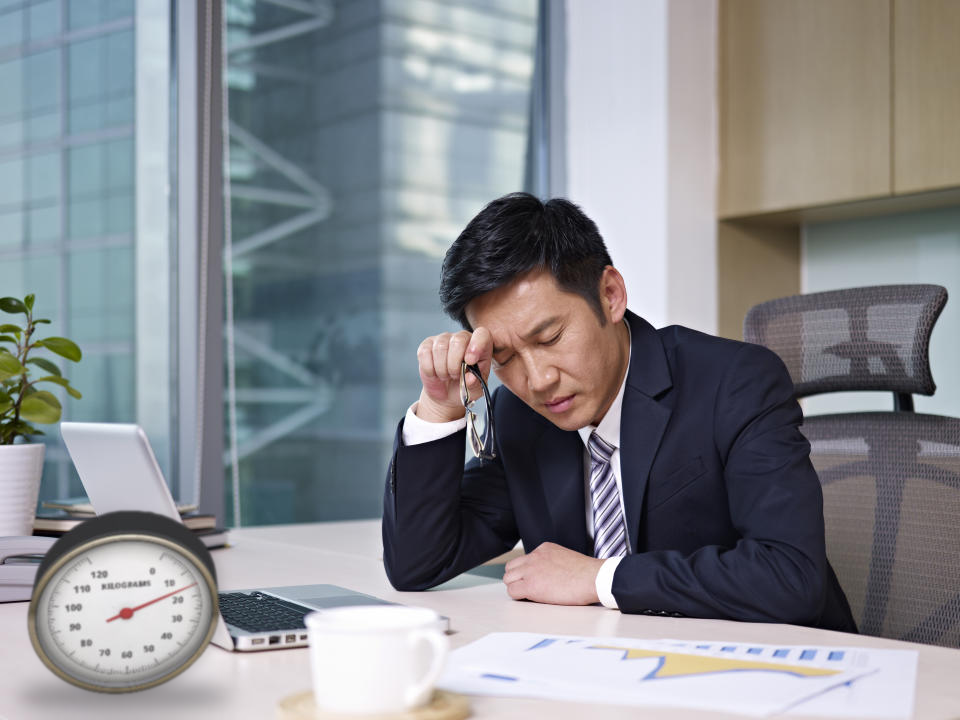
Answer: 15 (kg)
